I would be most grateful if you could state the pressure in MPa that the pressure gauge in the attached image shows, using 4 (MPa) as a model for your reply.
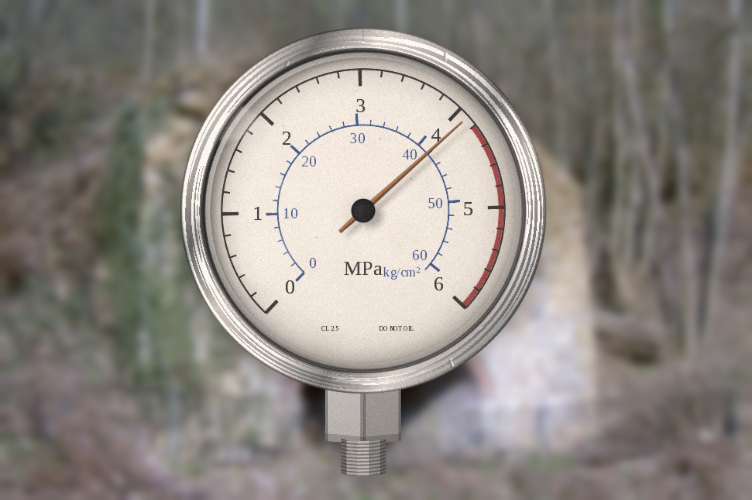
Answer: 4.1 (MPa)
